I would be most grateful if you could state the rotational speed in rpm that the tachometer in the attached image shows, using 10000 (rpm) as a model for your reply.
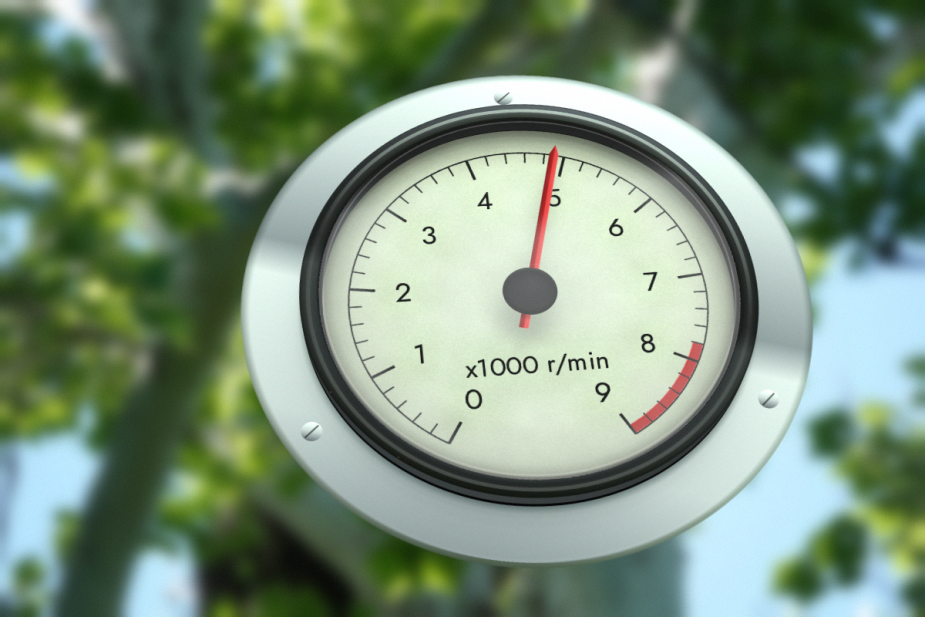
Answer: 4900 (rpm)
